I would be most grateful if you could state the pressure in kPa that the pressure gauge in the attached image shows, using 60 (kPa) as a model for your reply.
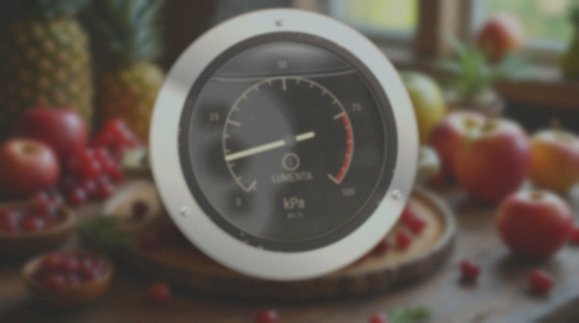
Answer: 12.5 (kPa)
